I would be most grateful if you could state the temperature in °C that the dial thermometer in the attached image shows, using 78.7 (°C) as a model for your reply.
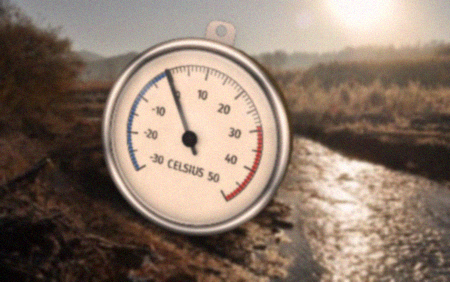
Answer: 0 (°C)
